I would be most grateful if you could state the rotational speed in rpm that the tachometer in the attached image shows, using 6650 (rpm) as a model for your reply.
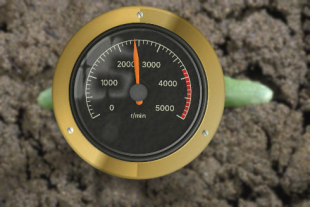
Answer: 2400 (rpm)
